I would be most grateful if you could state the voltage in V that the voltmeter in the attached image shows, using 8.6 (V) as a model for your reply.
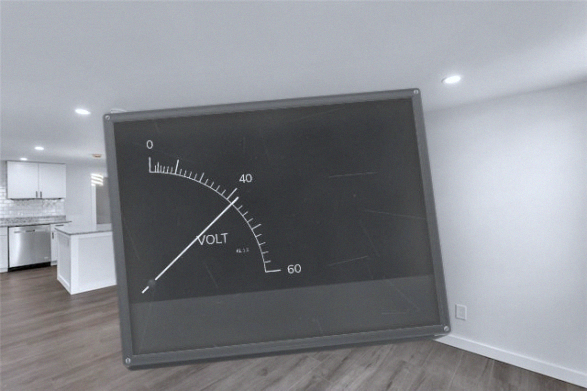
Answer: 42 (V)
